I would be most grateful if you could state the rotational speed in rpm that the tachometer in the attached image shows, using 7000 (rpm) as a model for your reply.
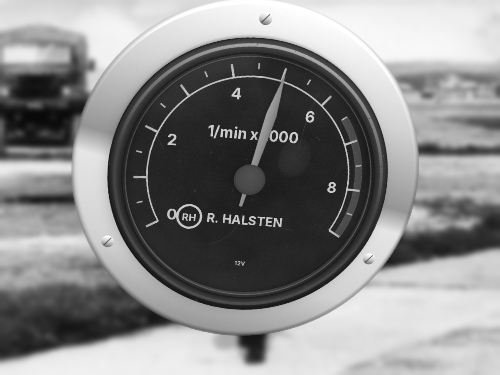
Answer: 5000 (rpm)
